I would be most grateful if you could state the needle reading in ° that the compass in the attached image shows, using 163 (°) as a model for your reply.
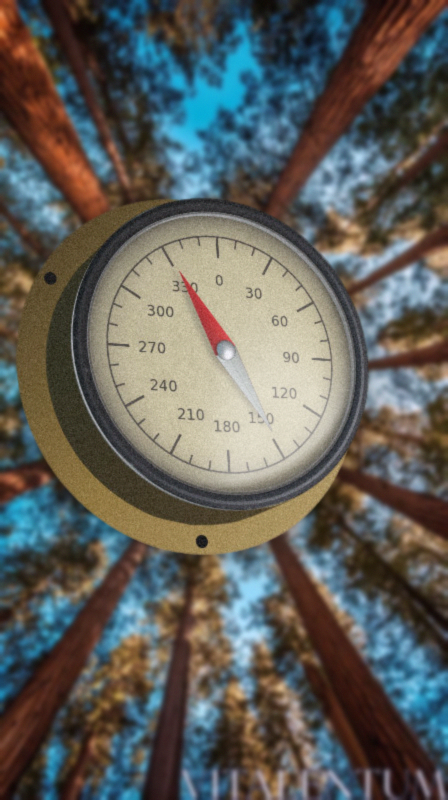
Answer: 330 (°)
